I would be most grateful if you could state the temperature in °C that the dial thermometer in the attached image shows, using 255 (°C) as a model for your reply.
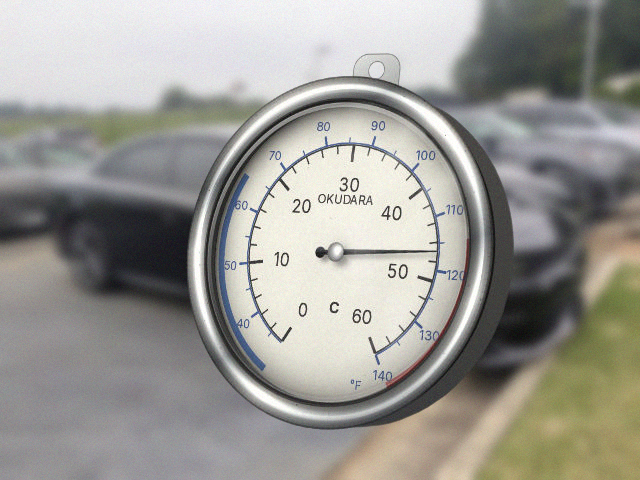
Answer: 47 (°C)
